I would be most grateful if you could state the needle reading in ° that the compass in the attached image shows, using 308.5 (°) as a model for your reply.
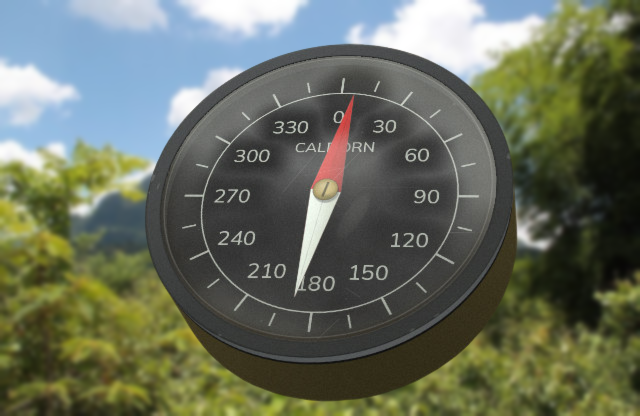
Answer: 7.5 (°)
